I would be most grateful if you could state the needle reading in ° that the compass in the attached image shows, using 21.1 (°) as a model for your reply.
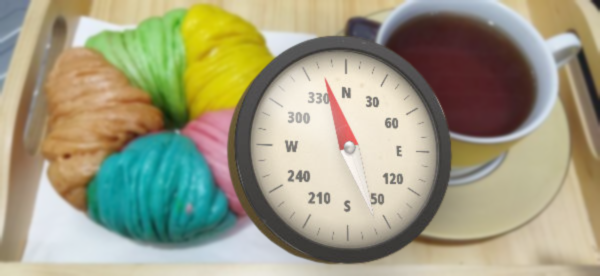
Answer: 340 (°)
